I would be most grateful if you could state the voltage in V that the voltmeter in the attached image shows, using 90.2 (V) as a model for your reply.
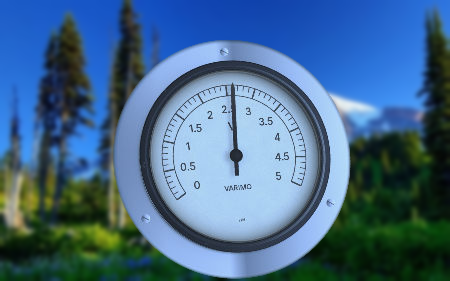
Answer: 2.6 (V)
